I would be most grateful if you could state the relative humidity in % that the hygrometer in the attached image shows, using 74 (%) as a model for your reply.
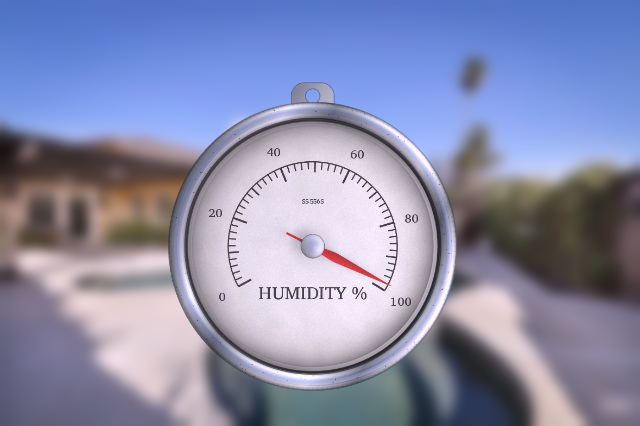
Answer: 98 (%)
